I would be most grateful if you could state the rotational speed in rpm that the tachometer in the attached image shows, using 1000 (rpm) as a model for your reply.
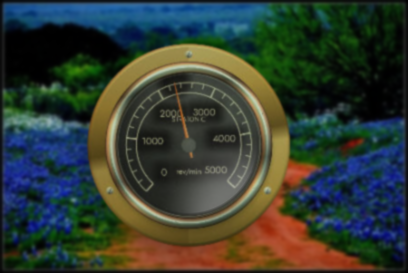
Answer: 2300 (rpm)
